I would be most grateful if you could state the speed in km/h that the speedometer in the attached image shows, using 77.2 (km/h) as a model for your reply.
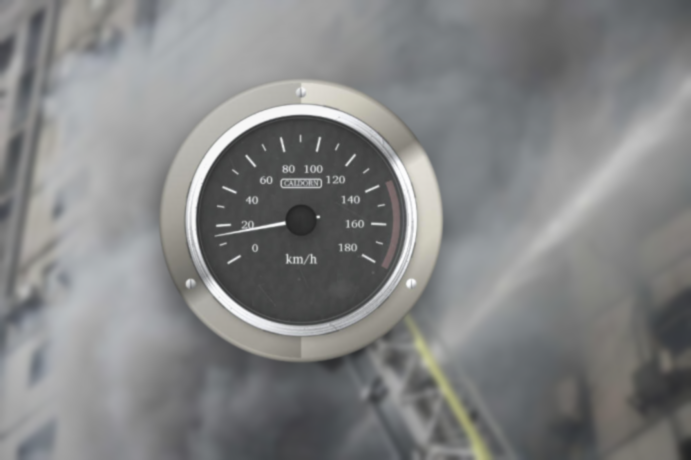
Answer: 15 (km/h)
